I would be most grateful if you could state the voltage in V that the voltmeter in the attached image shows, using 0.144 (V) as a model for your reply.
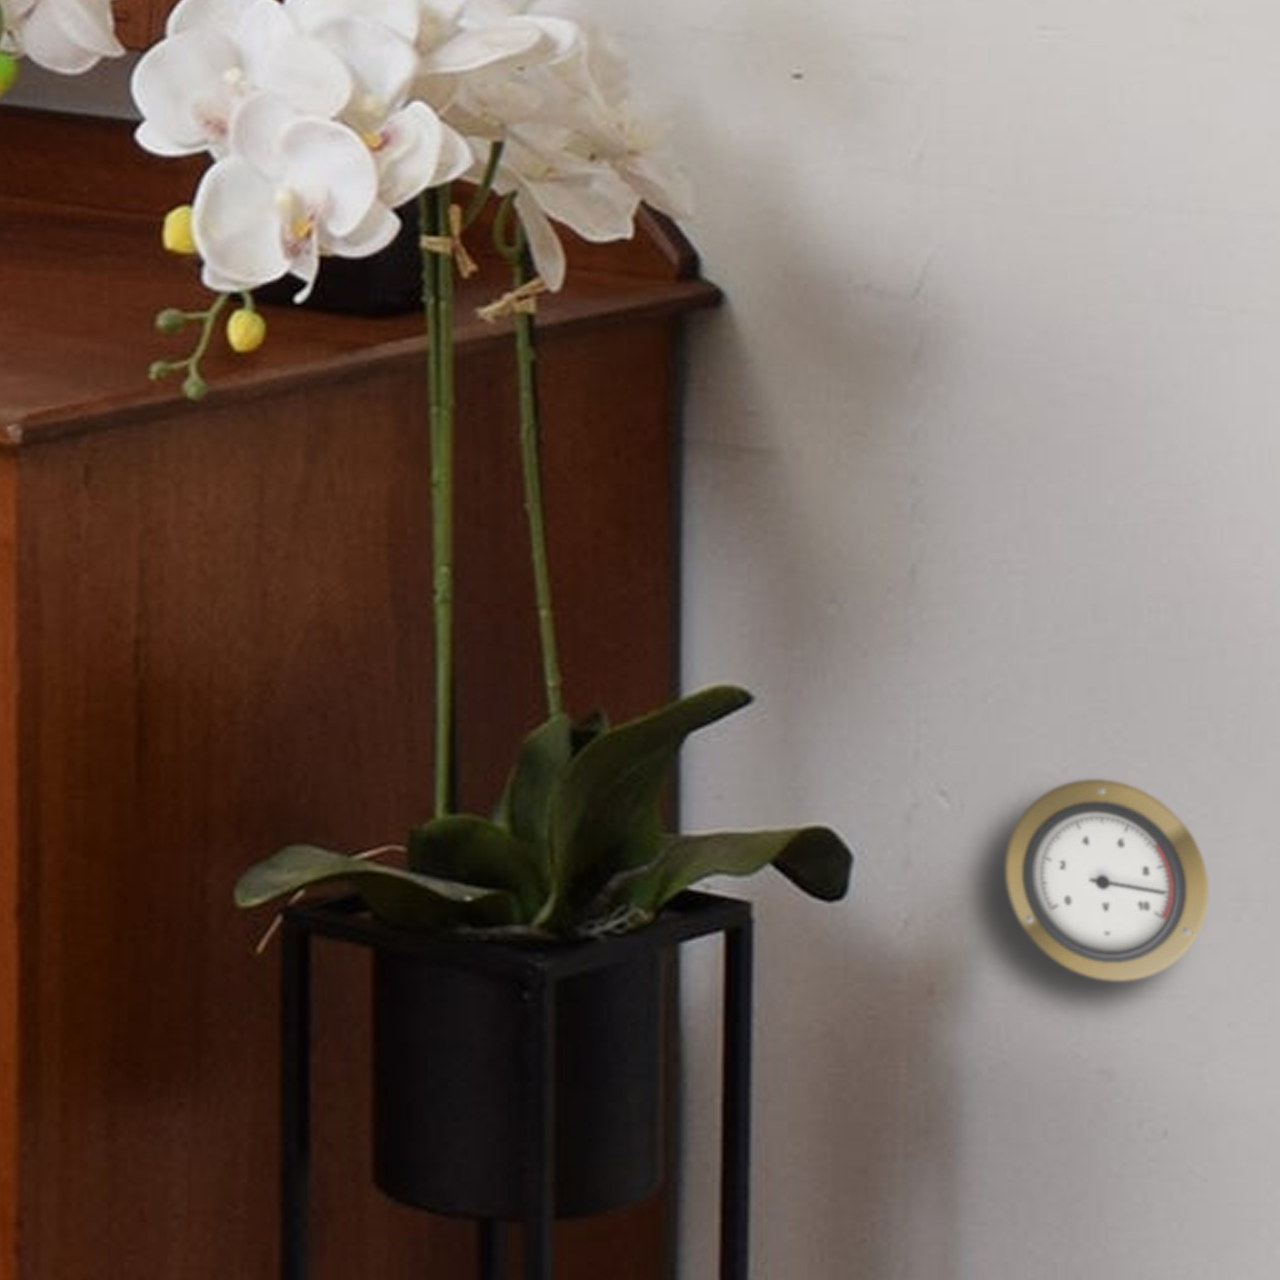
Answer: 9 (V)
